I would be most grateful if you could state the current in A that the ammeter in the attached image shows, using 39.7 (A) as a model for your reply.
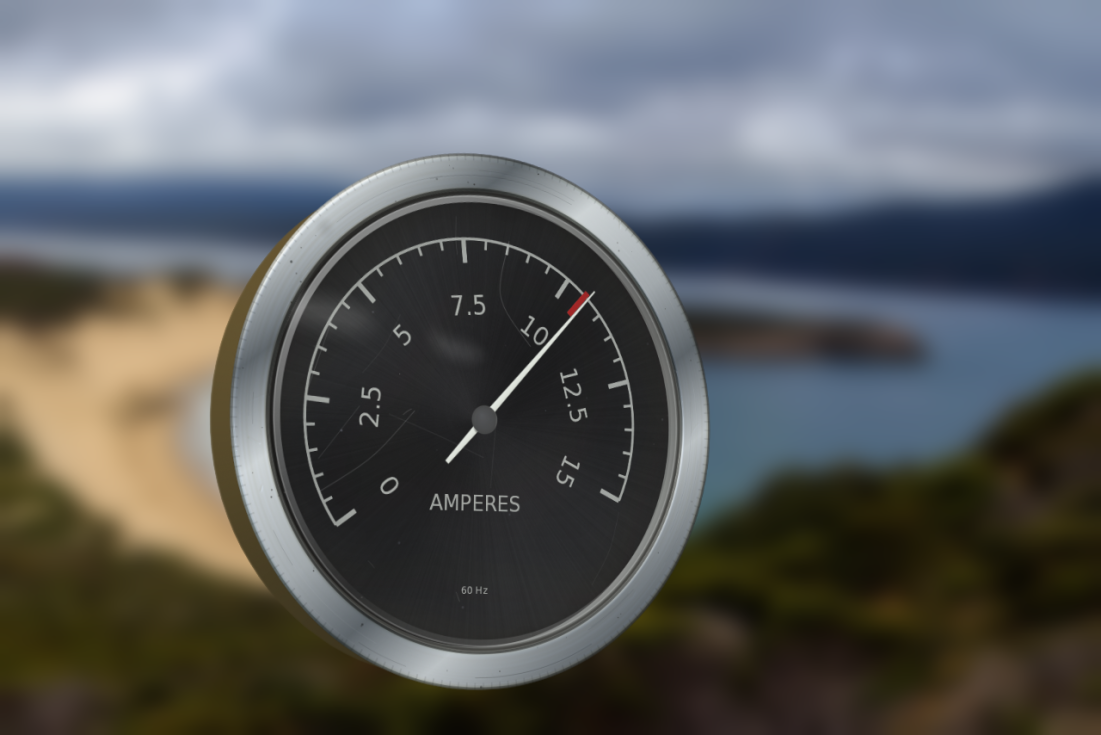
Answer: 10.5 (A)
